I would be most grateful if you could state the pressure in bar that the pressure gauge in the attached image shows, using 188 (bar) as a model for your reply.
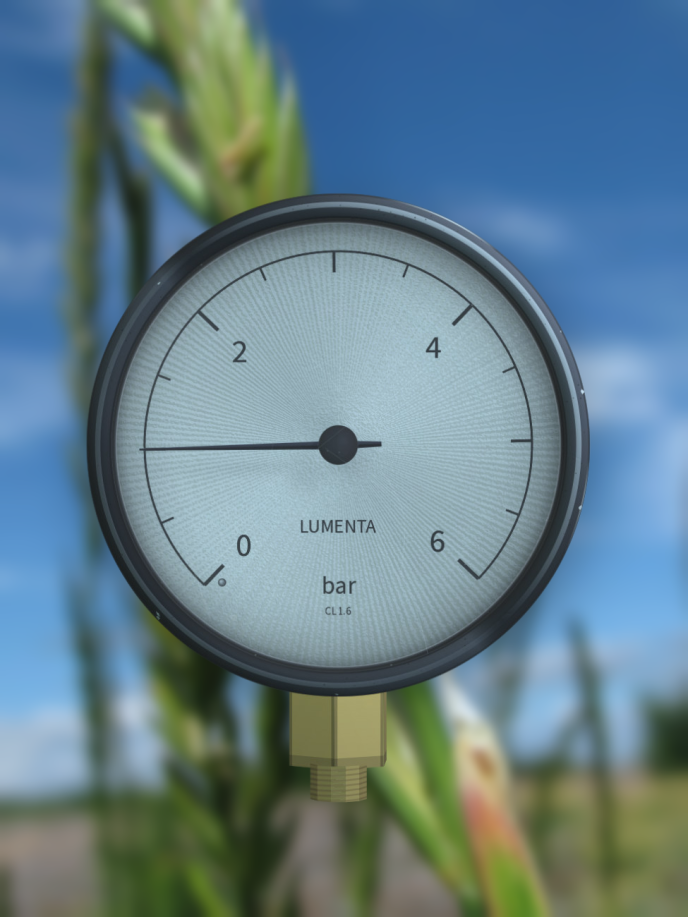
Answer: 1 (bar)
